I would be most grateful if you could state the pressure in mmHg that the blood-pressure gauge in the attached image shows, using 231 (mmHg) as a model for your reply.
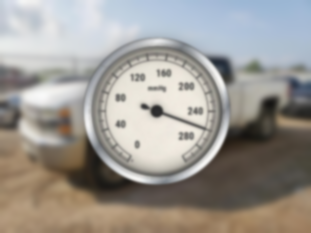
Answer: 260 (mmHg)
